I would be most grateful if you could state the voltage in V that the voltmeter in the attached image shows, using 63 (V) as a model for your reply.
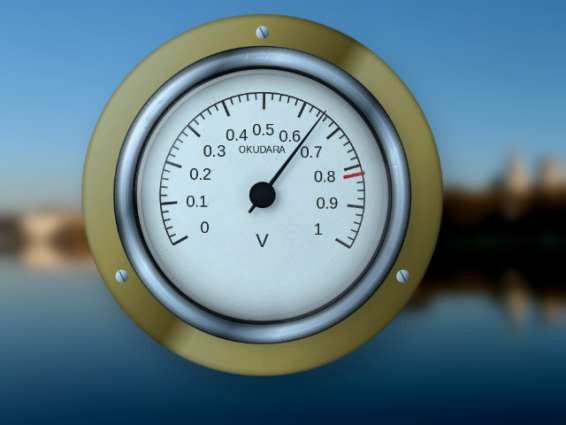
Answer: 0.65 (V)
